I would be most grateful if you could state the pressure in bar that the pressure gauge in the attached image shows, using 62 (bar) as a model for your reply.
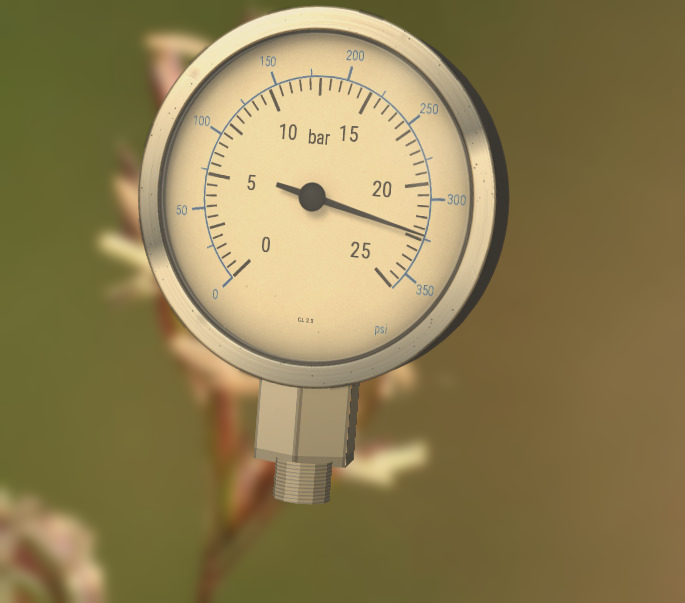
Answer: 22.25 (bar)
